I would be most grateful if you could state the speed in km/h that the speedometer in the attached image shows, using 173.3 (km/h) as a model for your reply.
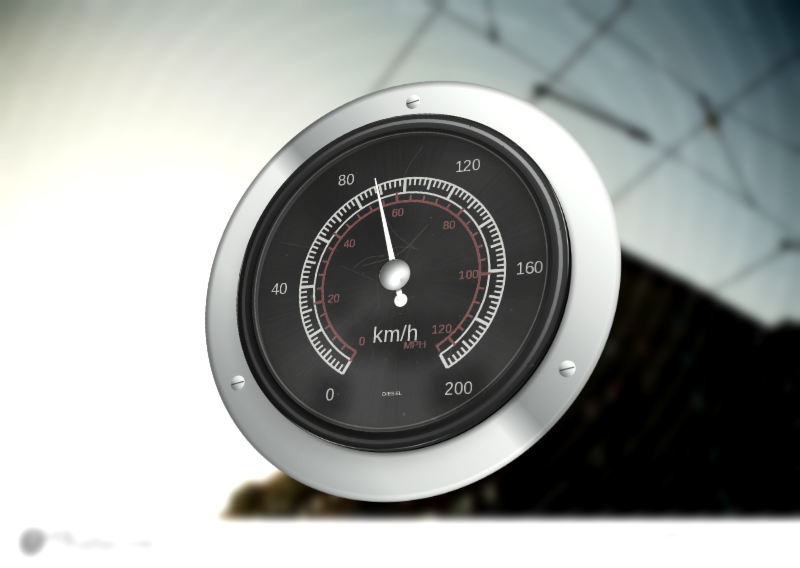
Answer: 90 (km/h)
